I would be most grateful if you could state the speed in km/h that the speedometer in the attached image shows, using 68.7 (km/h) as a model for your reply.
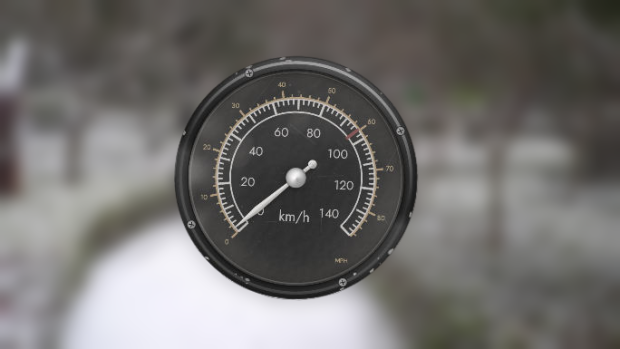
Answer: 2 (km/h)
